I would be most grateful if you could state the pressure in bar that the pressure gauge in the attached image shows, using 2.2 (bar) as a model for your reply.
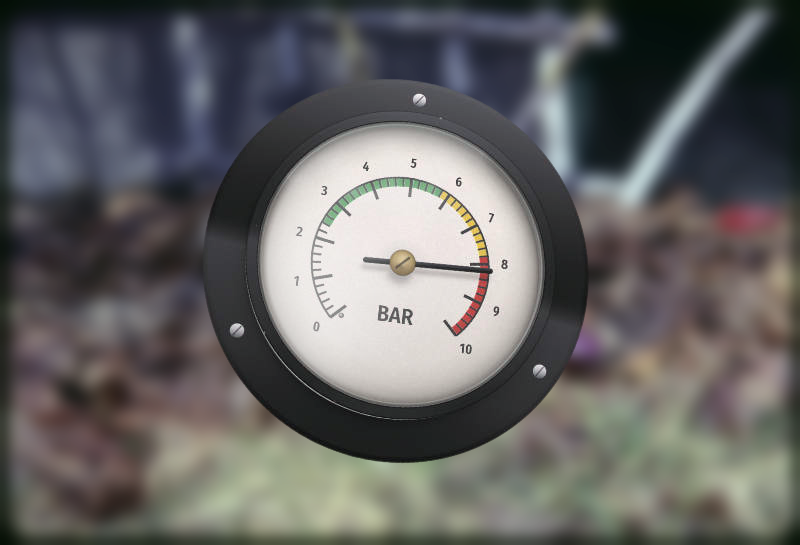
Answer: 8.2 (bar)
